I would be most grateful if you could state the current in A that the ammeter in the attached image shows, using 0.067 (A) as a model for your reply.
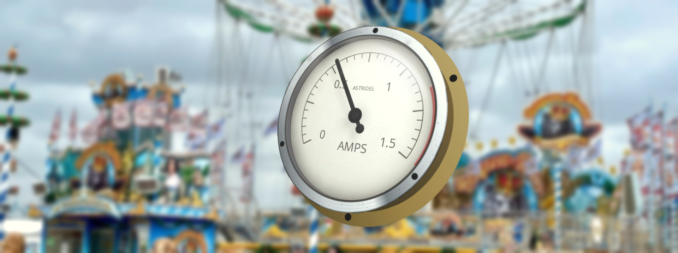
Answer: 0.55 (A)
